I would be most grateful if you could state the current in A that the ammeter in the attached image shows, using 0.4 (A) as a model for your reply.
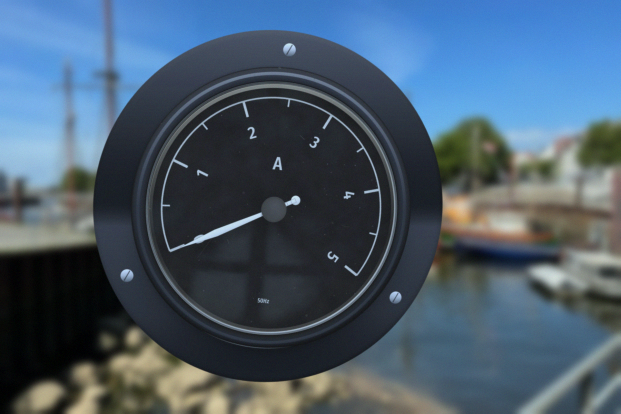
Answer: 0 (A)
